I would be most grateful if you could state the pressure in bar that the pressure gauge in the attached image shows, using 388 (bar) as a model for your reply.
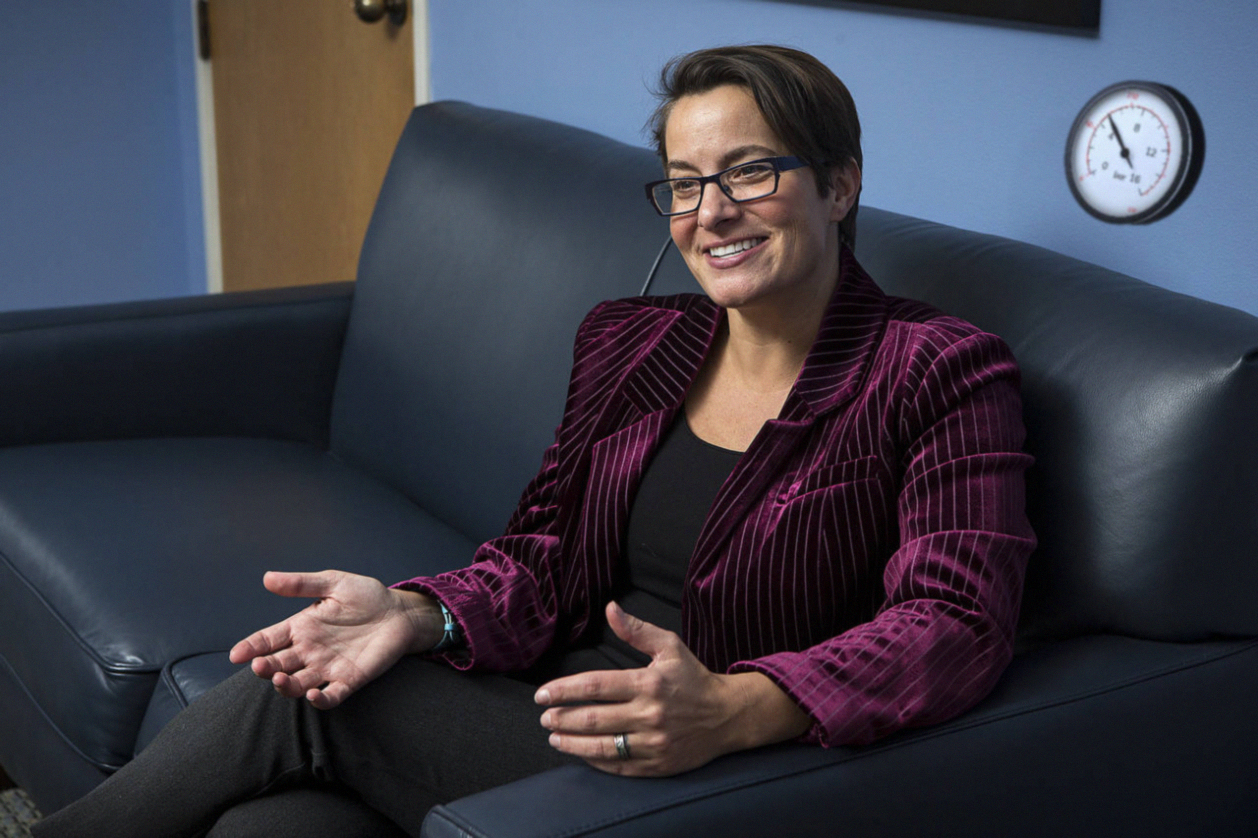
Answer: 5 (bar)
